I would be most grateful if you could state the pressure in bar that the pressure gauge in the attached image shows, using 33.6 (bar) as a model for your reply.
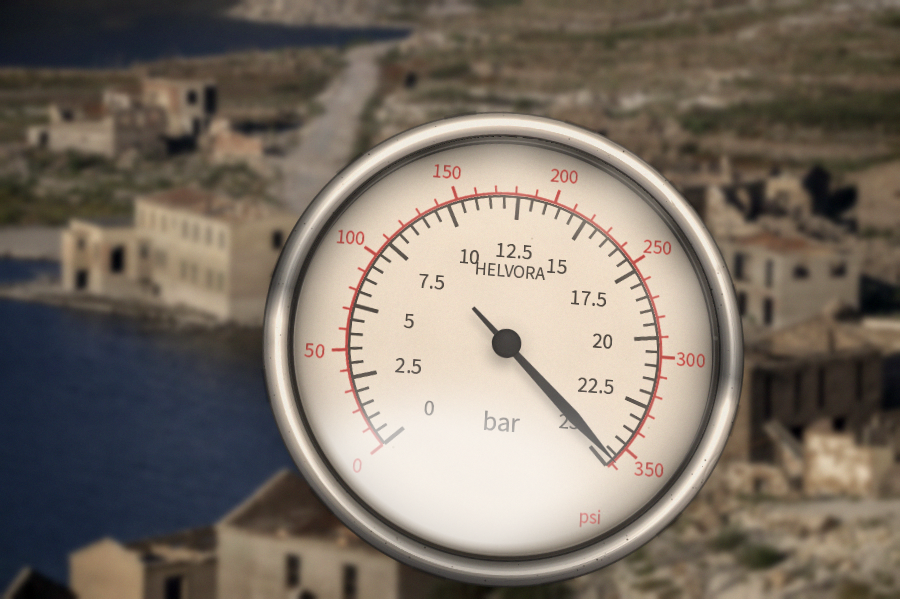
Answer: 24.75 (bar)
